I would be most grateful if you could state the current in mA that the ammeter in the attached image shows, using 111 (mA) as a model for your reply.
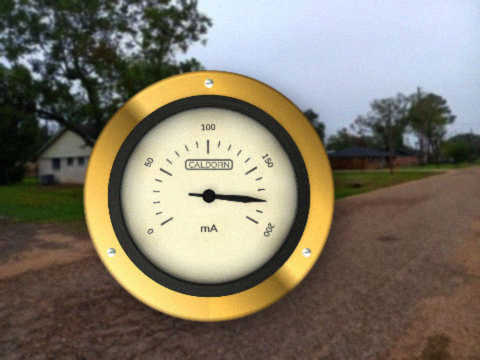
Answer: 180 (mA)
